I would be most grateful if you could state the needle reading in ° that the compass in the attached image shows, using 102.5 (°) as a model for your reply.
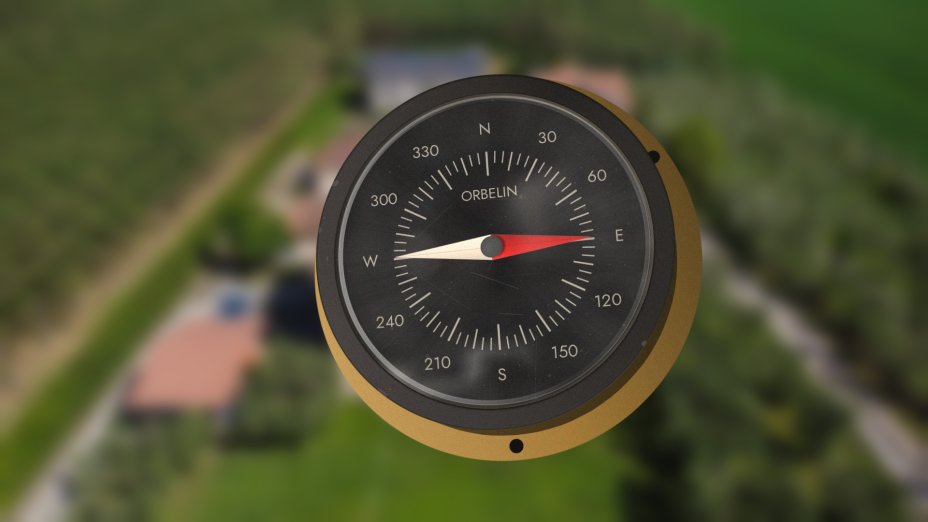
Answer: 90 (°)
